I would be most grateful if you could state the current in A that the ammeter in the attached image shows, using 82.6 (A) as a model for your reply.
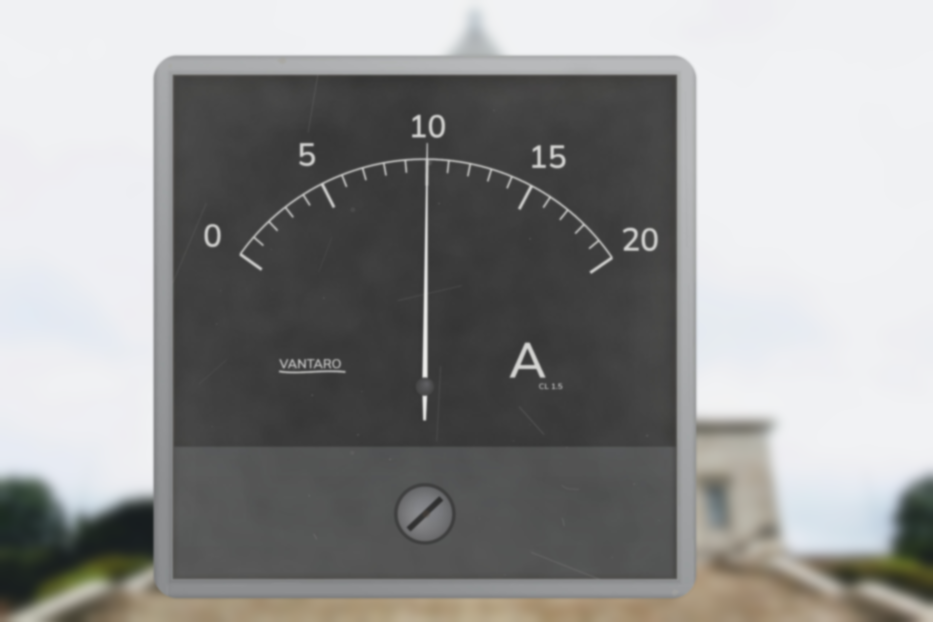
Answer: 10 (A)
